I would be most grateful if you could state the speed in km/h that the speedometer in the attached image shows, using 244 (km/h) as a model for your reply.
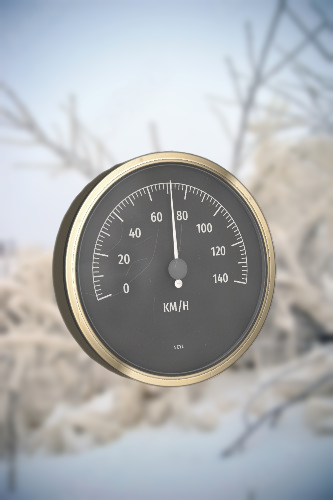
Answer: 70 (km/h)
